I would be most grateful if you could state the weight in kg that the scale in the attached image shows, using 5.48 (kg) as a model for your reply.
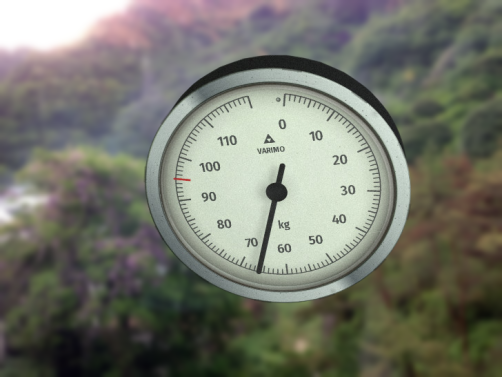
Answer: 66 (kg)
